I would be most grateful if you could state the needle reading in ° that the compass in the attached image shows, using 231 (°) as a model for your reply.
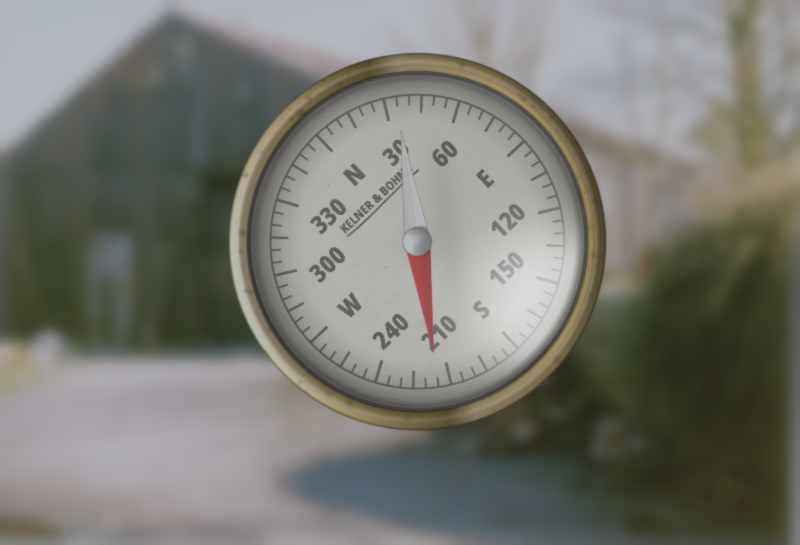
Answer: 215 (°)
